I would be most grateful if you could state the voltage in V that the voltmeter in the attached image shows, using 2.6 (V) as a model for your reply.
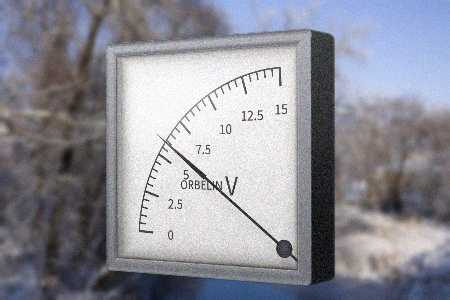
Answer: 6 (V)
